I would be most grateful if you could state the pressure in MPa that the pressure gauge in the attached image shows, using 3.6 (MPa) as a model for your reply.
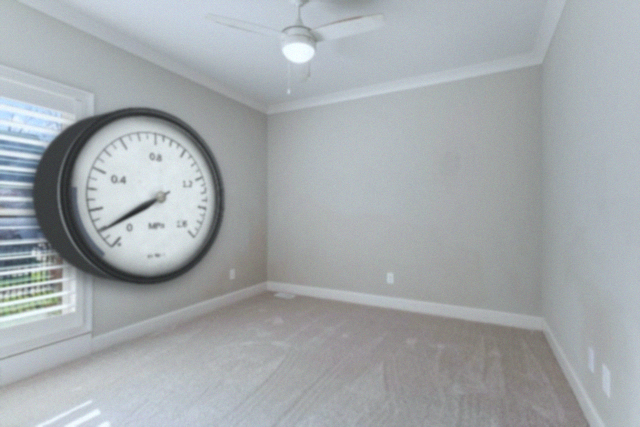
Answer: 0.1 (MPa)
